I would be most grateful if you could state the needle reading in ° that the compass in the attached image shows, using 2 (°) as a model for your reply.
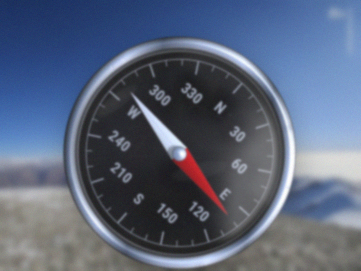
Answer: 100 (°)
